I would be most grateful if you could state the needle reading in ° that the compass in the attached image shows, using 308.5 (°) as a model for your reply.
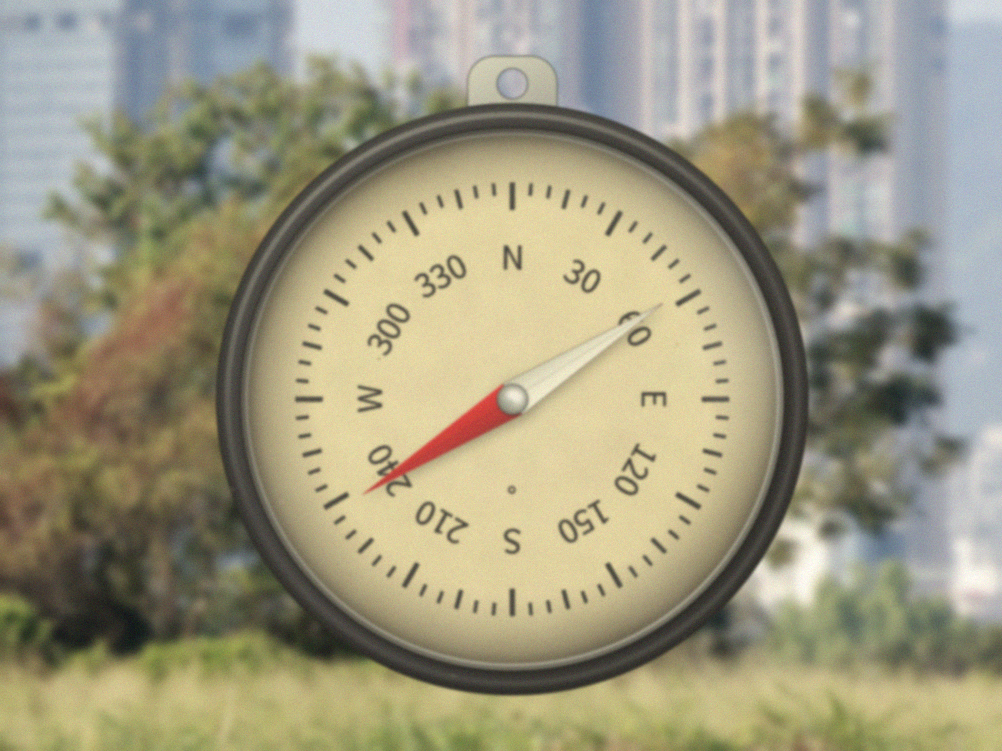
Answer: 237.5 (°)
